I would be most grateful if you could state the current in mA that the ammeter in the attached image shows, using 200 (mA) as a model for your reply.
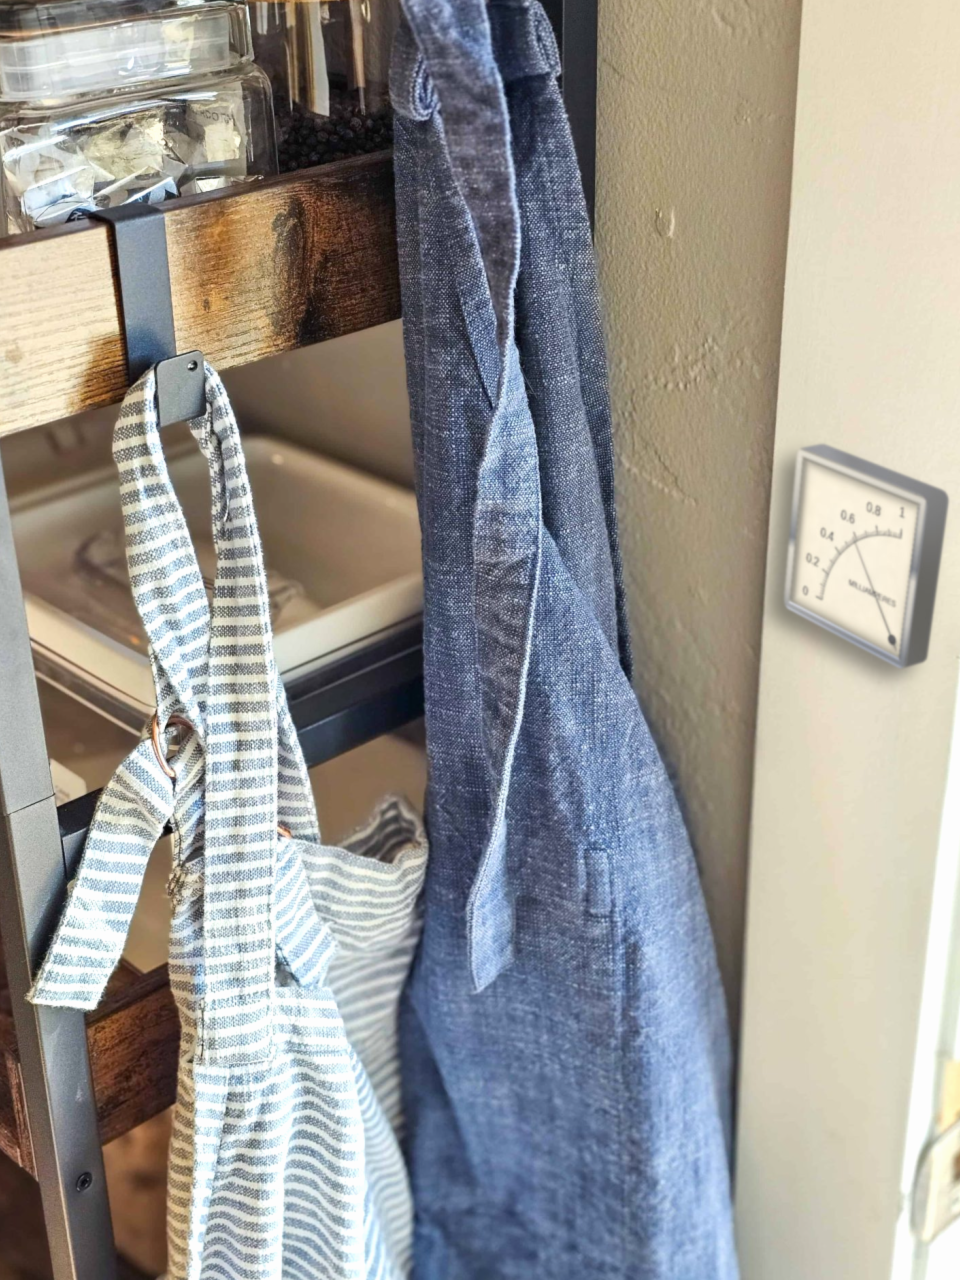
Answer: 0.6 (mA)
